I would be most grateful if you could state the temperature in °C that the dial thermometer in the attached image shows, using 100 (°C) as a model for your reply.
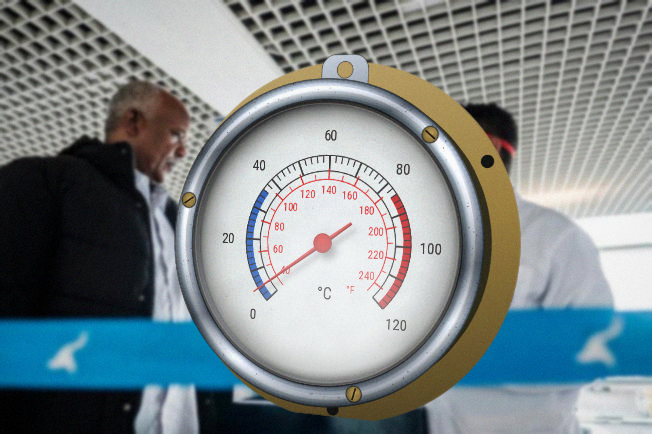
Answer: 4 (°C)
